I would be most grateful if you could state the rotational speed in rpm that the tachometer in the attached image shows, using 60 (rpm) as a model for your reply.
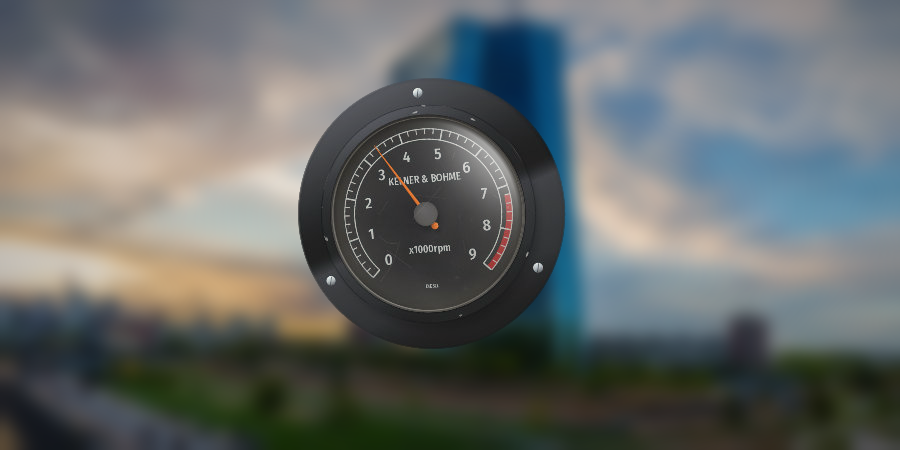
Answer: 3400 (rpm)
